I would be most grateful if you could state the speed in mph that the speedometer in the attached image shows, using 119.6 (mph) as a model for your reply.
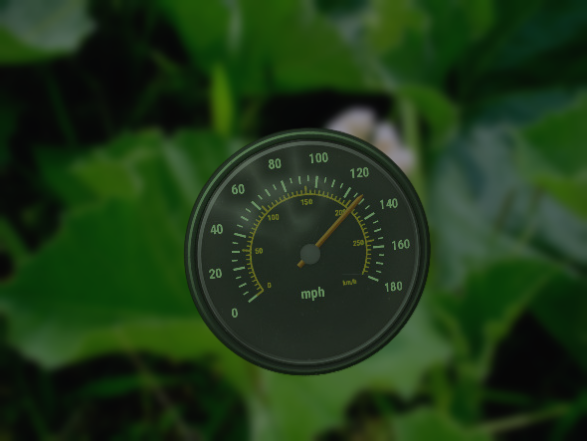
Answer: 127.5 (mph)
